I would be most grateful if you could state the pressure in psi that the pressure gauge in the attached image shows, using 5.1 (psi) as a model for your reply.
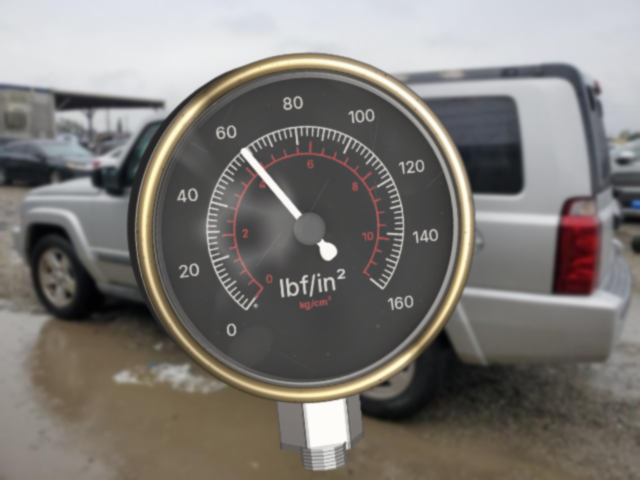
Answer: 60 (psi)
